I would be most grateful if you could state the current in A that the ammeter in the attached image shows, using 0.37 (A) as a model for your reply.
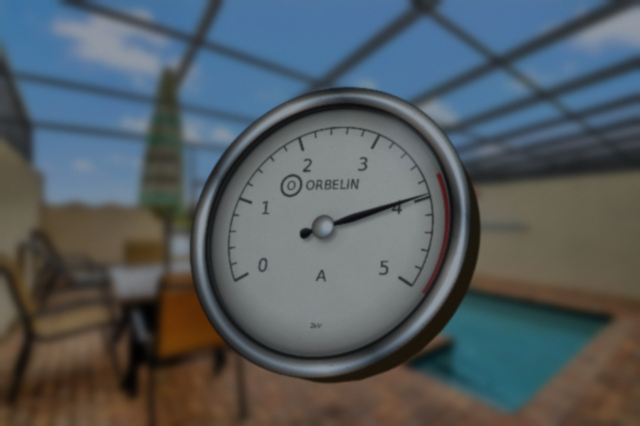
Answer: 4 (A)
